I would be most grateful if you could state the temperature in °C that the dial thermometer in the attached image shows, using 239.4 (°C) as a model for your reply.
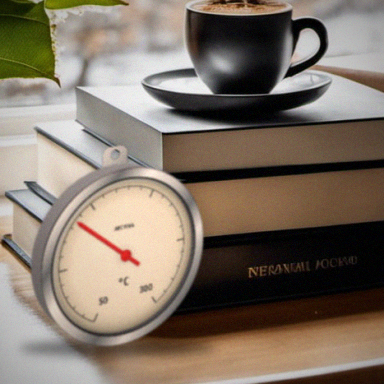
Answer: 135 (°C)
